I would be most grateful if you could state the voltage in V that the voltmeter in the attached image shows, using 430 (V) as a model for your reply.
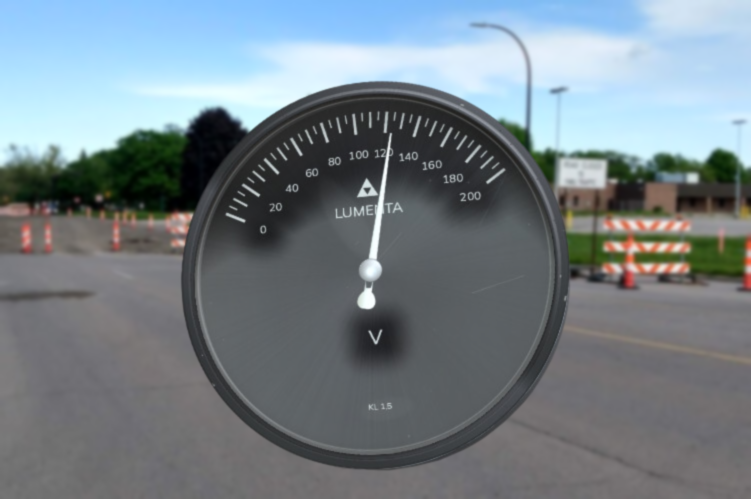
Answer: 125 (V)
